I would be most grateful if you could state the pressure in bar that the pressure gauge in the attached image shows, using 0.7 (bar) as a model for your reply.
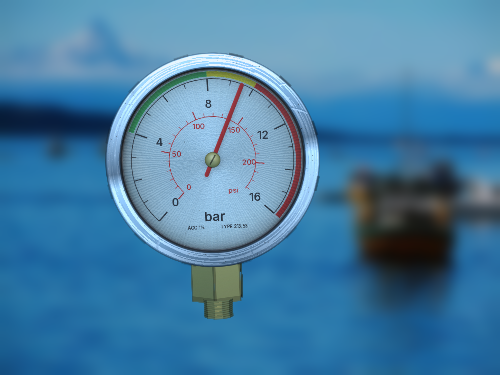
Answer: 9.5 (bar)
